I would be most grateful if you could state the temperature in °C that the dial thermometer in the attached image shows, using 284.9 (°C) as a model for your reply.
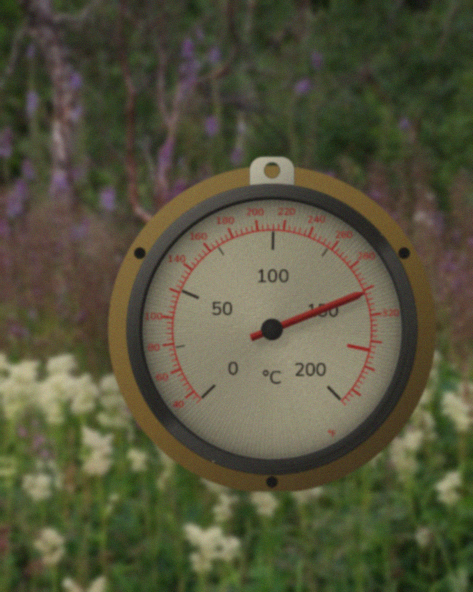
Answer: 150 (°C)
